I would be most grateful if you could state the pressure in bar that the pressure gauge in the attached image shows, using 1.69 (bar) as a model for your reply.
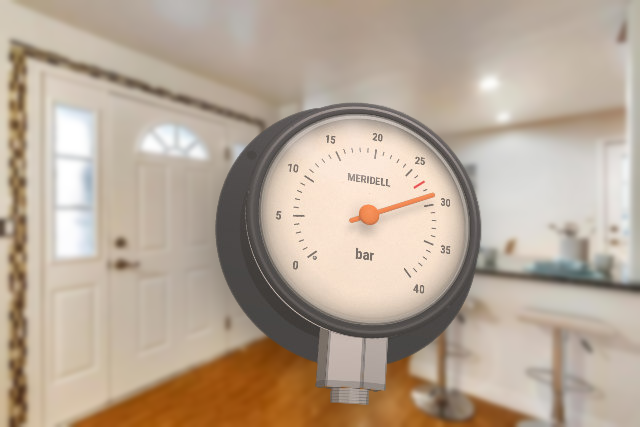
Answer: 29 (bar)
